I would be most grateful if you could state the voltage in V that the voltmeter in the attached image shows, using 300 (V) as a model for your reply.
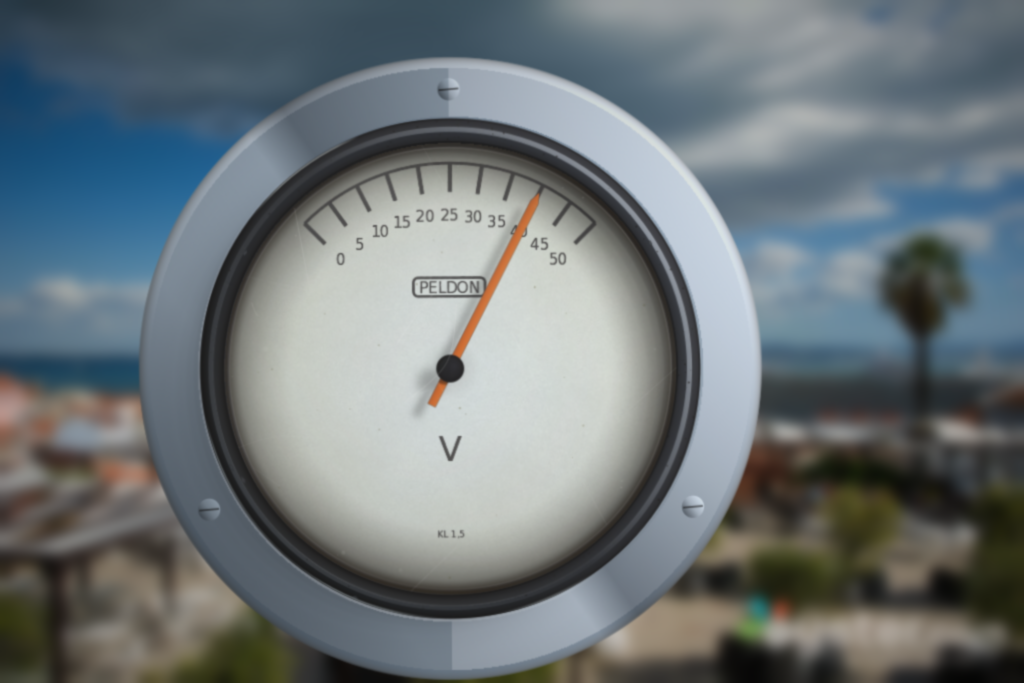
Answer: 40 (V)
